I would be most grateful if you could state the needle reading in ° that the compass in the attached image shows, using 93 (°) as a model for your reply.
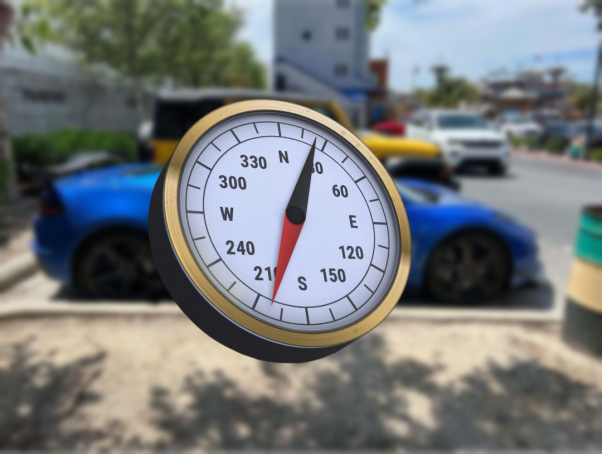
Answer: 202.5 (°)
